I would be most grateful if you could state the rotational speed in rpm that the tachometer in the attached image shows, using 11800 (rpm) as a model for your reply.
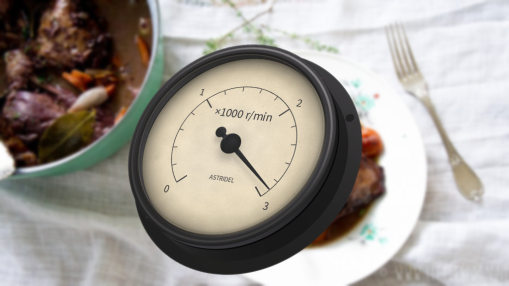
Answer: 2900 (rpm)
